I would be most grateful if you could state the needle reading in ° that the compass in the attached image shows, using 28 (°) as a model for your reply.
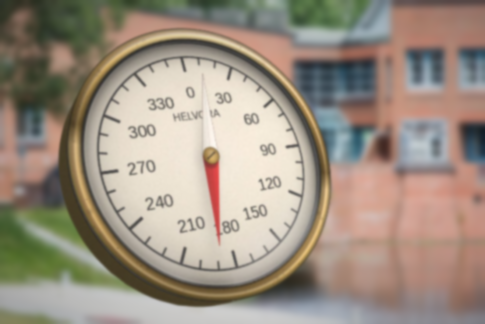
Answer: 190 (°)
